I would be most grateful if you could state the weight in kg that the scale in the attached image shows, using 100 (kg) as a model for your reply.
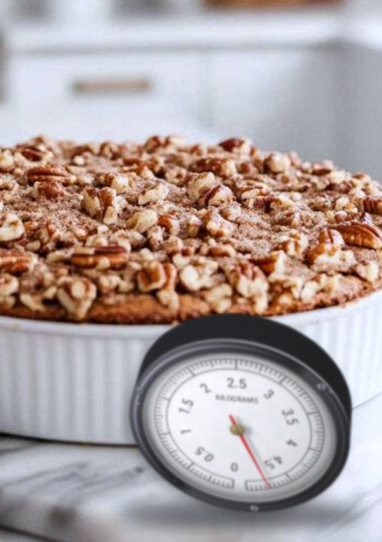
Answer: 4.75 (kg)
